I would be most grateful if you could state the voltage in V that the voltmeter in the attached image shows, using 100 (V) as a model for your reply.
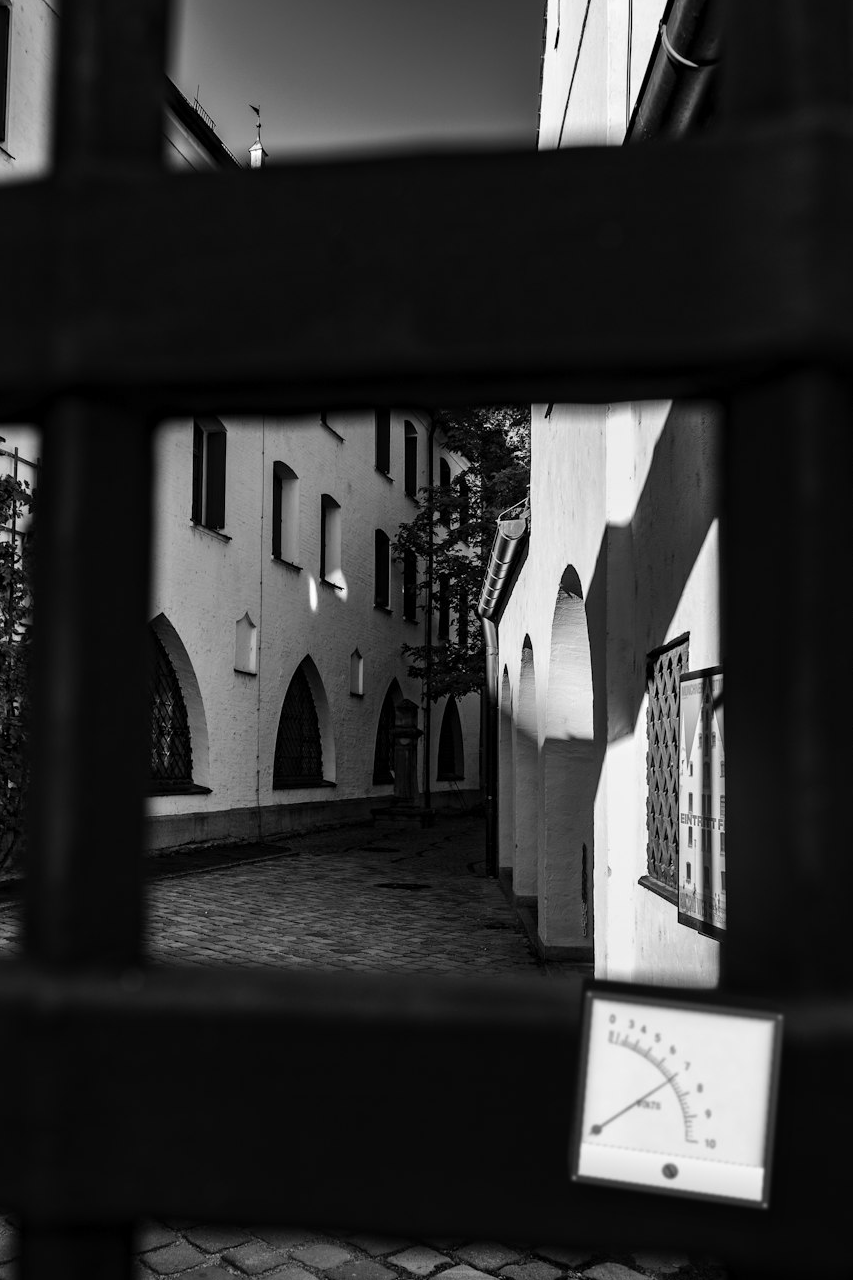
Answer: 7 (V)
